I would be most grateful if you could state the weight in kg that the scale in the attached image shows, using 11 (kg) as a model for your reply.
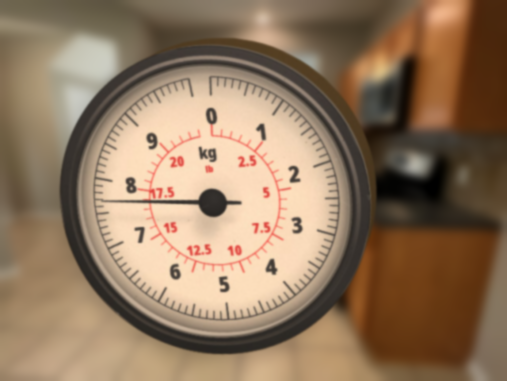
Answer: 7.7 (kg)
